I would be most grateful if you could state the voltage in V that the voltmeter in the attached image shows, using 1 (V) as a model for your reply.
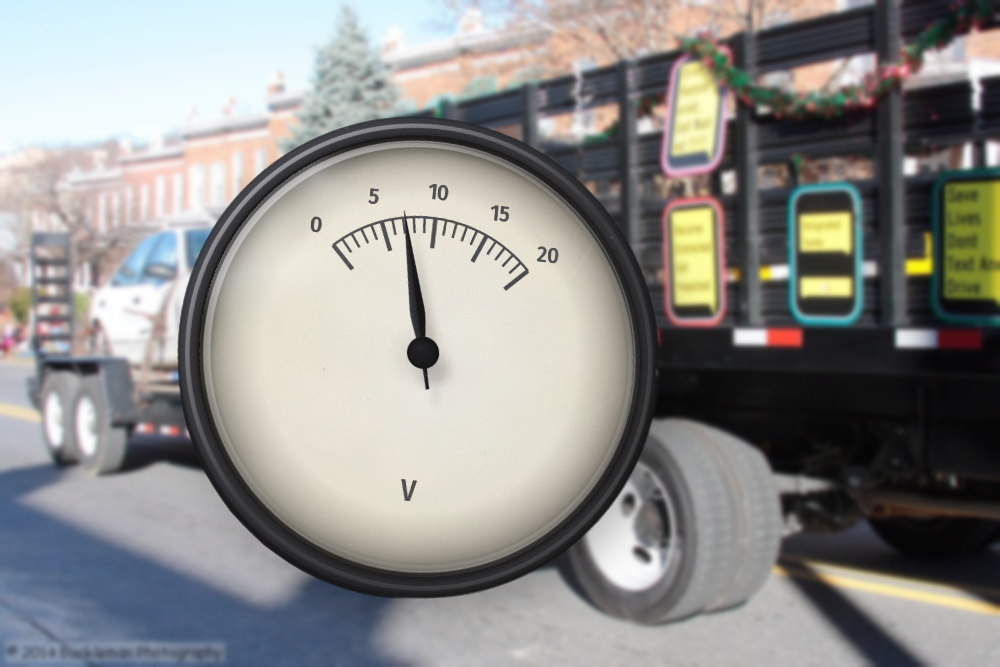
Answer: 7 (V)
